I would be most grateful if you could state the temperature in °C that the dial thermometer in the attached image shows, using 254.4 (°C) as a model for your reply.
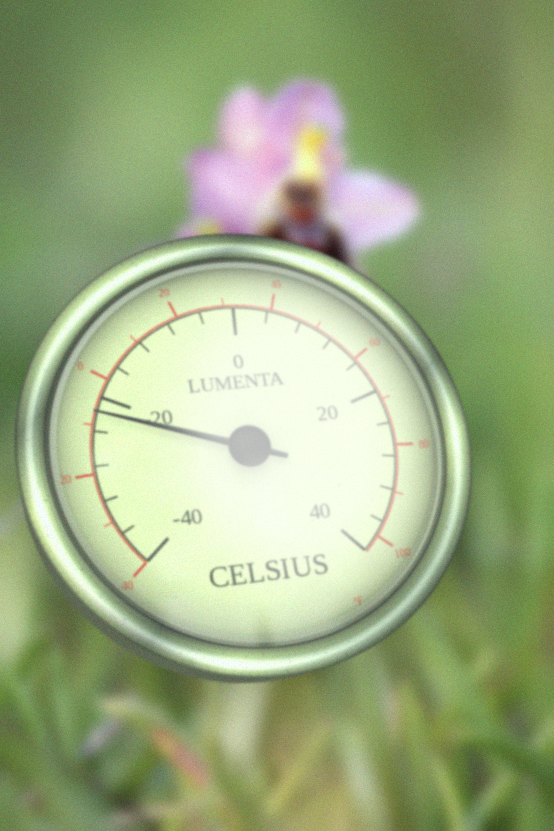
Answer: -22 (°C)
